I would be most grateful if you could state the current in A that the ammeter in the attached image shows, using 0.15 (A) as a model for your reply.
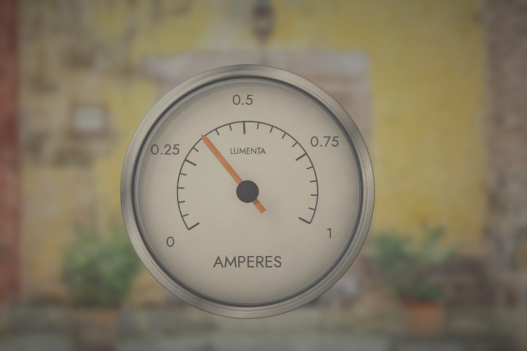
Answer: 0.35 (A)
